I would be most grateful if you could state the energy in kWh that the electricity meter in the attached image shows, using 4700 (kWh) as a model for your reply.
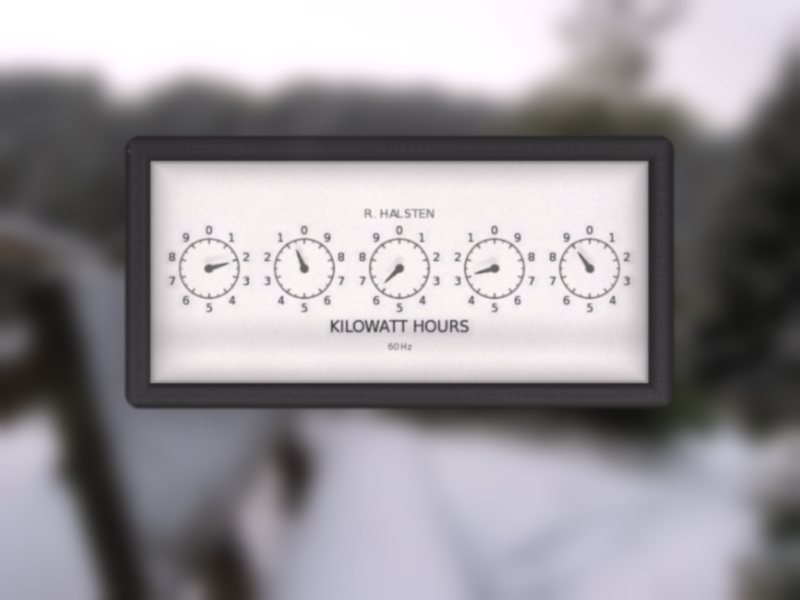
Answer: 20629 (kWh)
